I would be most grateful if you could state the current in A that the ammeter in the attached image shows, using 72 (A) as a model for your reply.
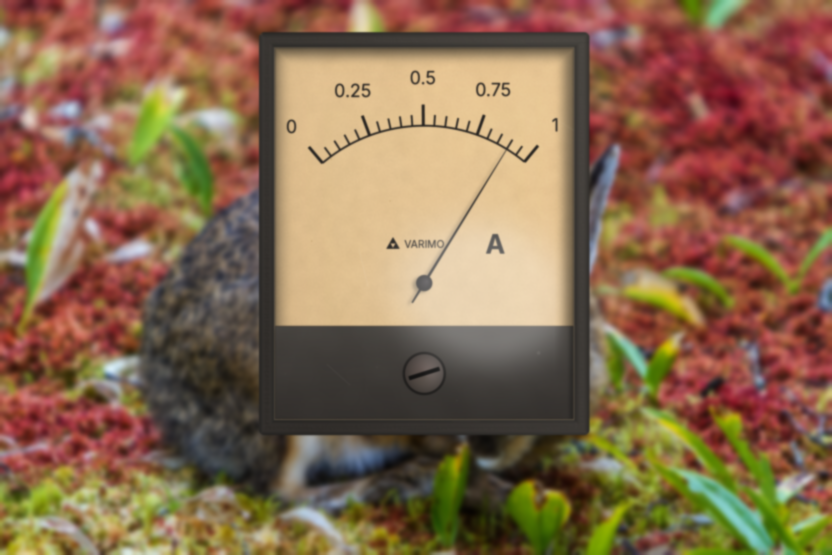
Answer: 0.9 (A)
